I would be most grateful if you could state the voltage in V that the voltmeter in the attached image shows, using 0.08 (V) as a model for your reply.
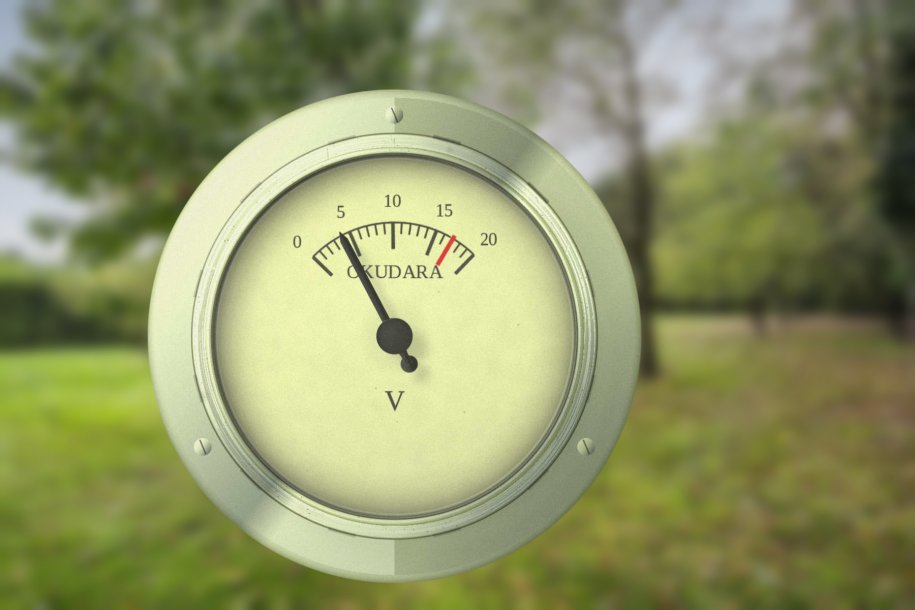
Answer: 4 (V)
